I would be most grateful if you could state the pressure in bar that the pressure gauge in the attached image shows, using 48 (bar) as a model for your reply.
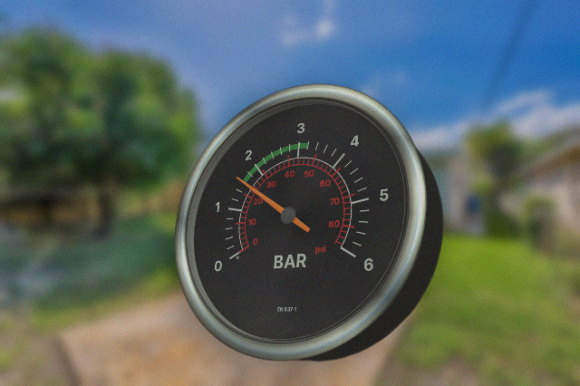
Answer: 1.6 (bar)
